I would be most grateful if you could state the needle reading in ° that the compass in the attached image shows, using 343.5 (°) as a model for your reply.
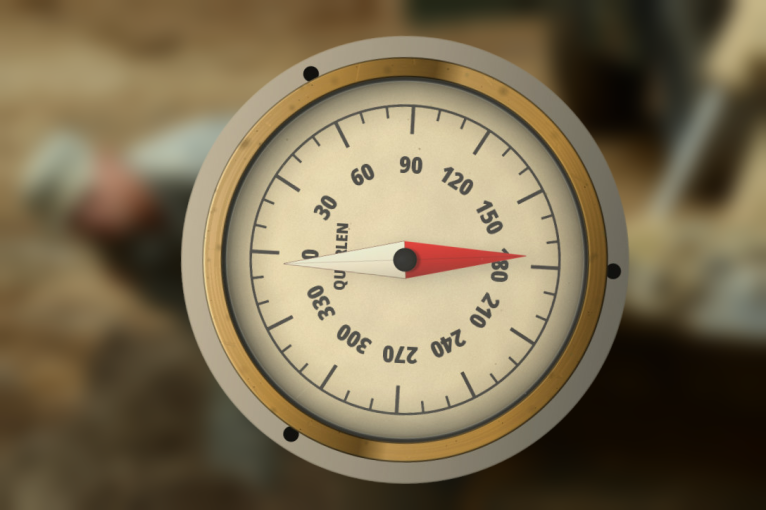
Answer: 175 (°)
